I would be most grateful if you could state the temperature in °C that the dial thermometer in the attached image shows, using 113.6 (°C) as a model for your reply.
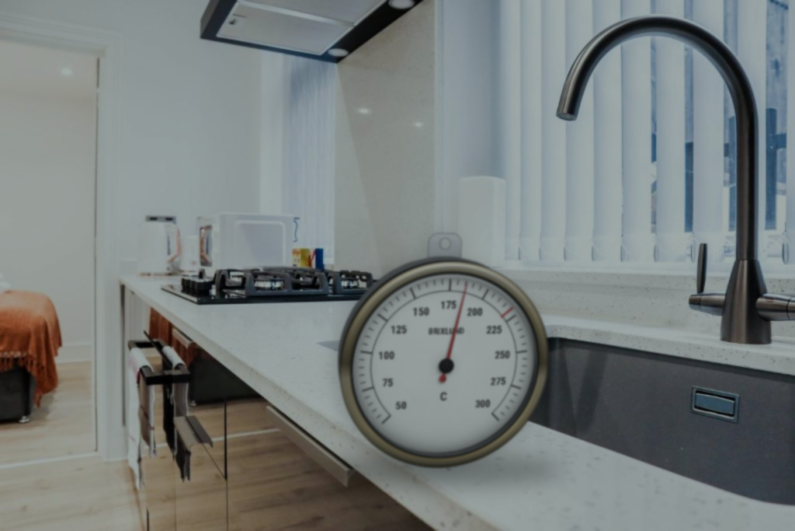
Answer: 185 (°C)
